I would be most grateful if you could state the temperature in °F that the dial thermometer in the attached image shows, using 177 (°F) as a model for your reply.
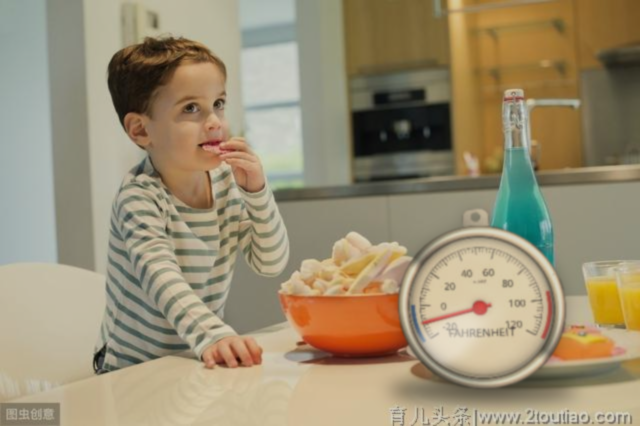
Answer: -10 (°F)
